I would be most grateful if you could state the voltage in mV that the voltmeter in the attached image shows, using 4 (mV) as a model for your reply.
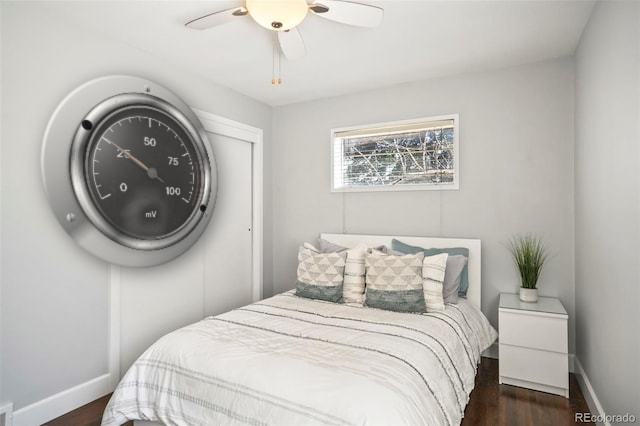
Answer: 25 (mV)
